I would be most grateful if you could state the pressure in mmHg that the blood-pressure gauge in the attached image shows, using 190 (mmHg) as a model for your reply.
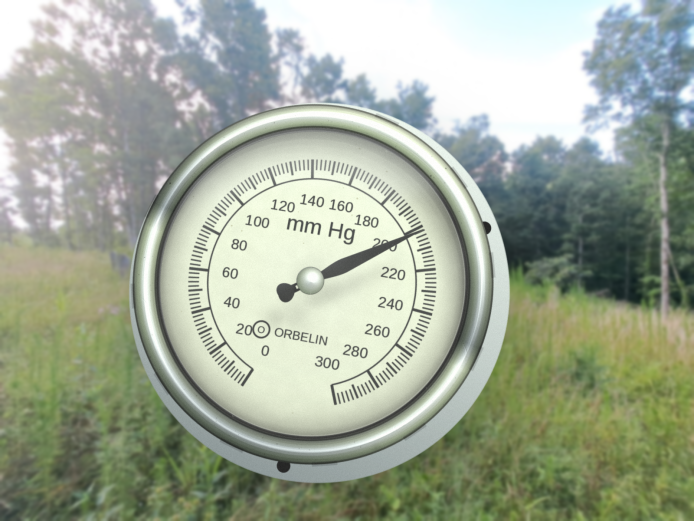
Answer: 202 (mmHg)
